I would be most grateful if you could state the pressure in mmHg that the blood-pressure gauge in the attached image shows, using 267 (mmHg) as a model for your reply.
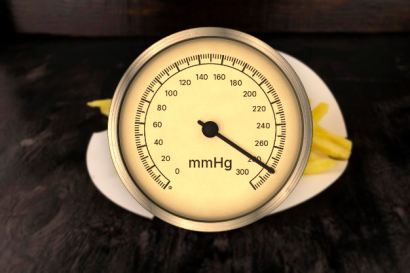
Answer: 280 (mmHg)
